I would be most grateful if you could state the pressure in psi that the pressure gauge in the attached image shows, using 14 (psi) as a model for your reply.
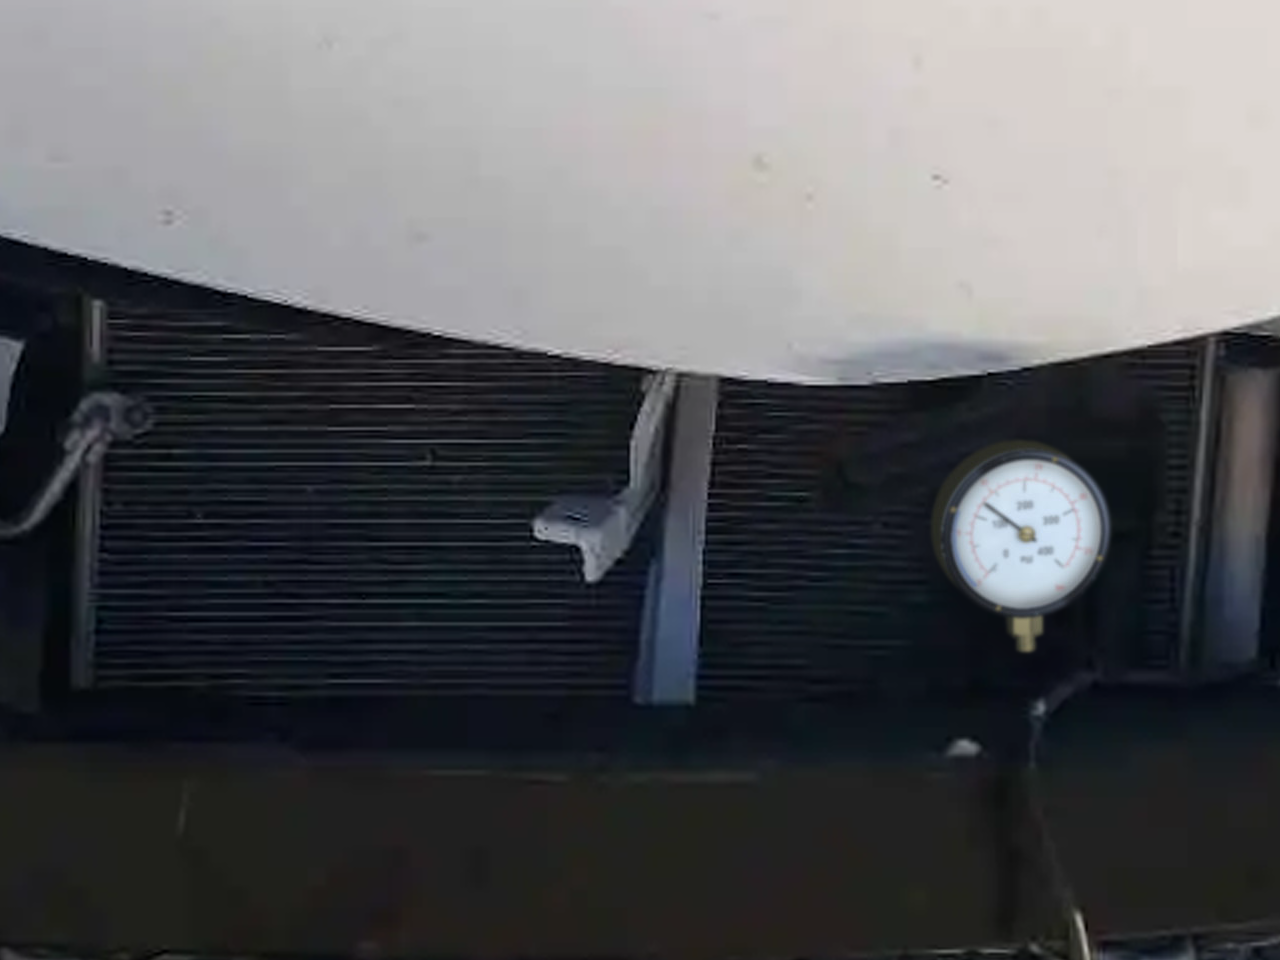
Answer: 125 (psi)
